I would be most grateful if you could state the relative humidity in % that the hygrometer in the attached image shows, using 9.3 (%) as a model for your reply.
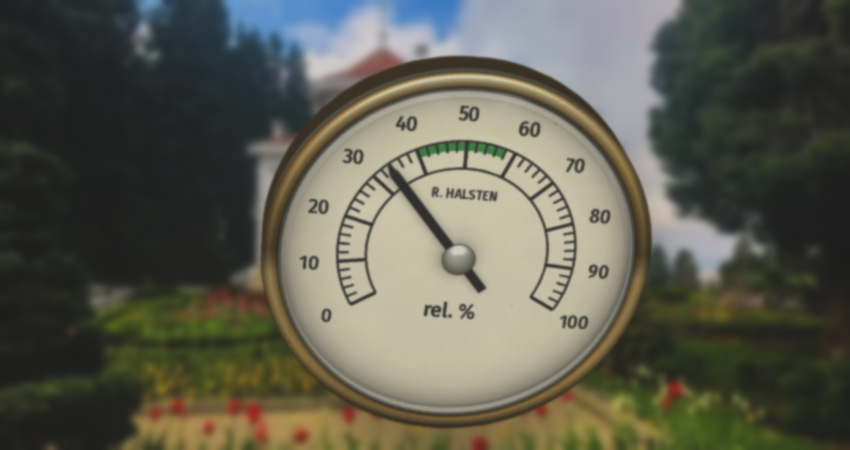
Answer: 34 (%)
